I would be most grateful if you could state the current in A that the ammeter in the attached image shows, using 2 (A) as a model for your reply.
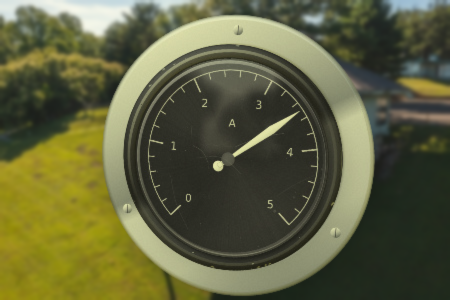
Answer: 3.5 (A)
